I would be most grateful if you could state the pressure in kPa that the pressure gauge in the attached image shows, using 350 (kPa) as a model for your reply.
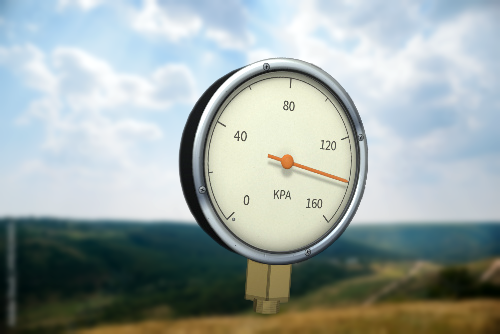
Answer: 140 (kPa)
